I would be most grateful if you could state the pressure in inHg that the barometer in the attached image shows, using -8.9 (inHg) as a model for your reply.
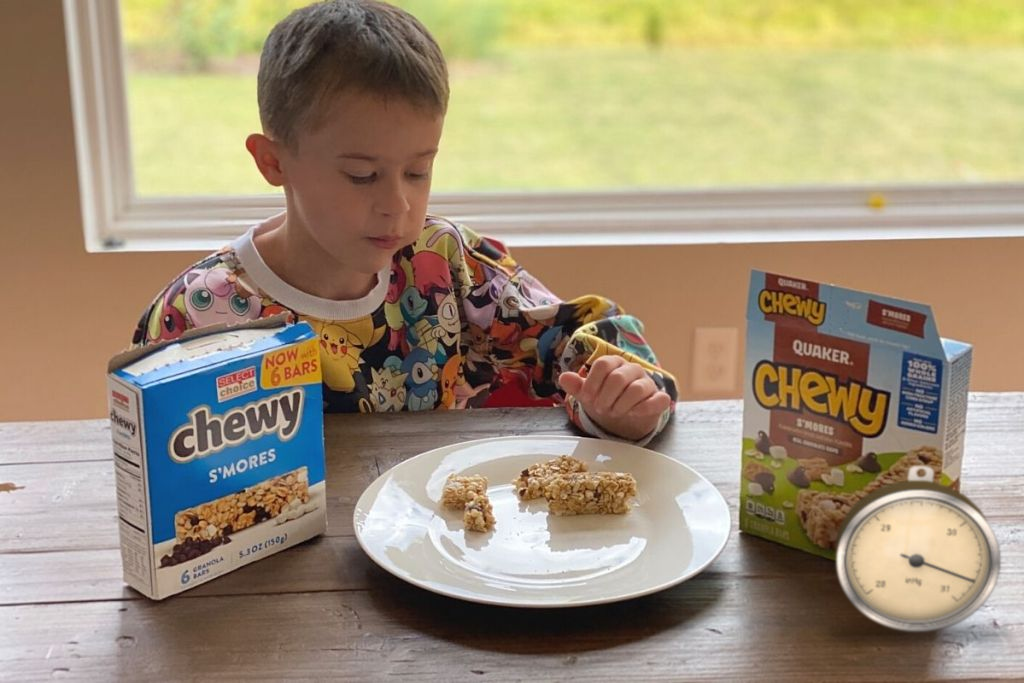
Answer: 30.7 (inHg)
